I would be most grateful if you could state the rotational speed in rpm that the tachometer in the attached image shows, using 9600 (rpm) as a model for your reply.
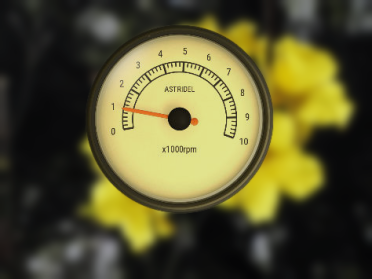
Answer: 1000 (rpm)
